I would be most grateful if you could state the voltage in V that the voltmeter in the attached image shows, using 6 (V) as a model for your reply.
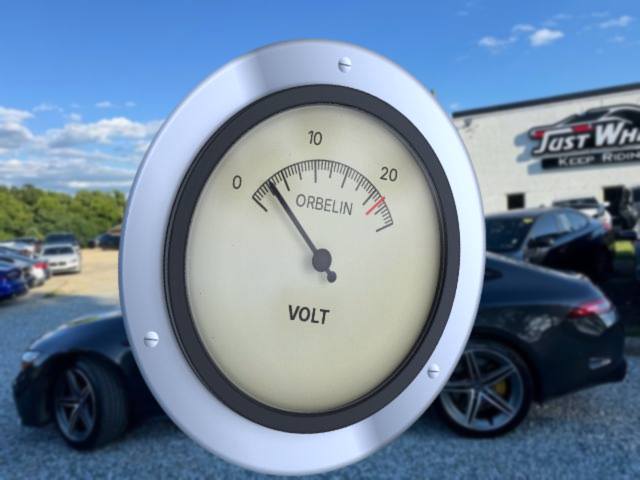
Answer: 2.5 (V)
